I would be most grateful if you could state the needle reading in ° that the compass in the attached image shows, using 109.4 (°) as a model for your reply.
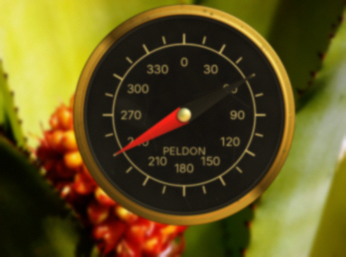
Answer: 240 (°)
